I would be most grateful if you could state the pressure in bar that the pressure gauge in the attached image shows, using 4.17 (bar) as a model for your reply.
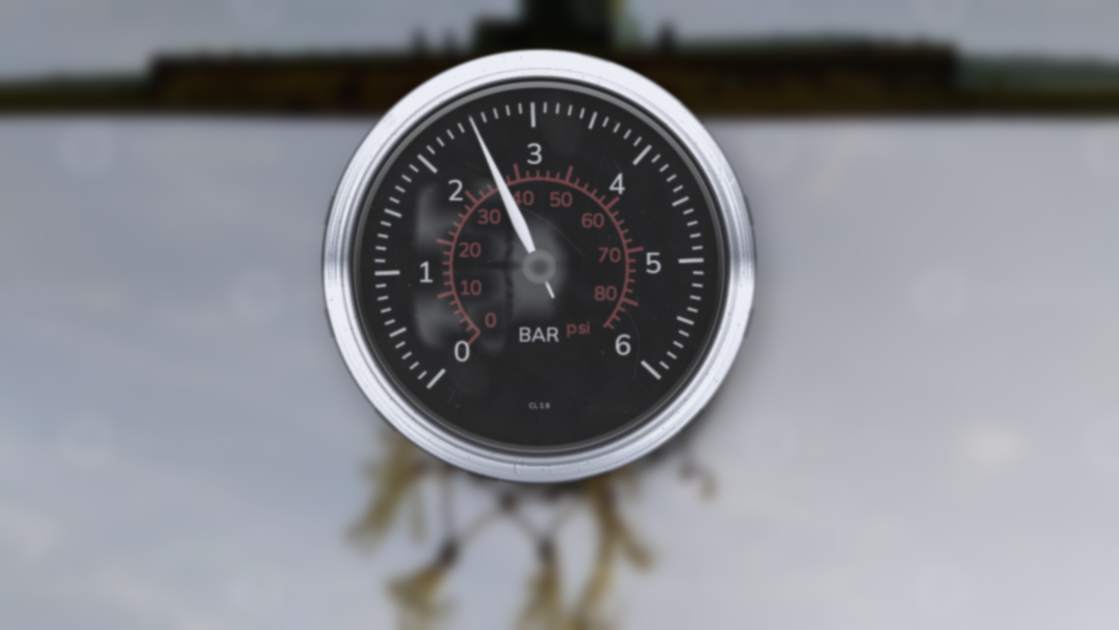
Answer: 2.5 (bar)
